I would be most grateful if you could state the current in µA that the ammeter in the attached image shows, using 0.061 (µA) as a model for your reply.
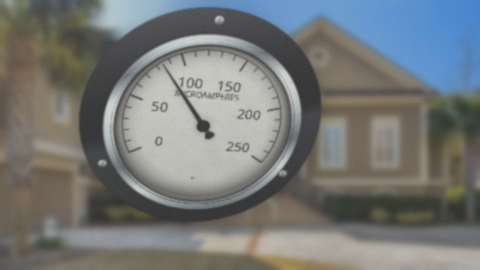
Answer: 85 (µA)
